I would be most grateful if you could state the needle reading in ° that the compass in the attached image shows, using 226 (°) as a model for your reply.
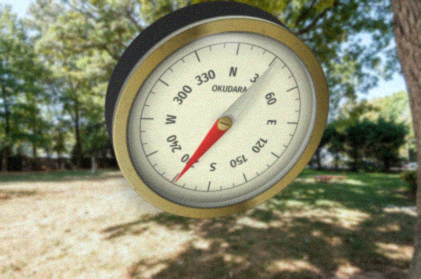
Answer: 210 (°)
